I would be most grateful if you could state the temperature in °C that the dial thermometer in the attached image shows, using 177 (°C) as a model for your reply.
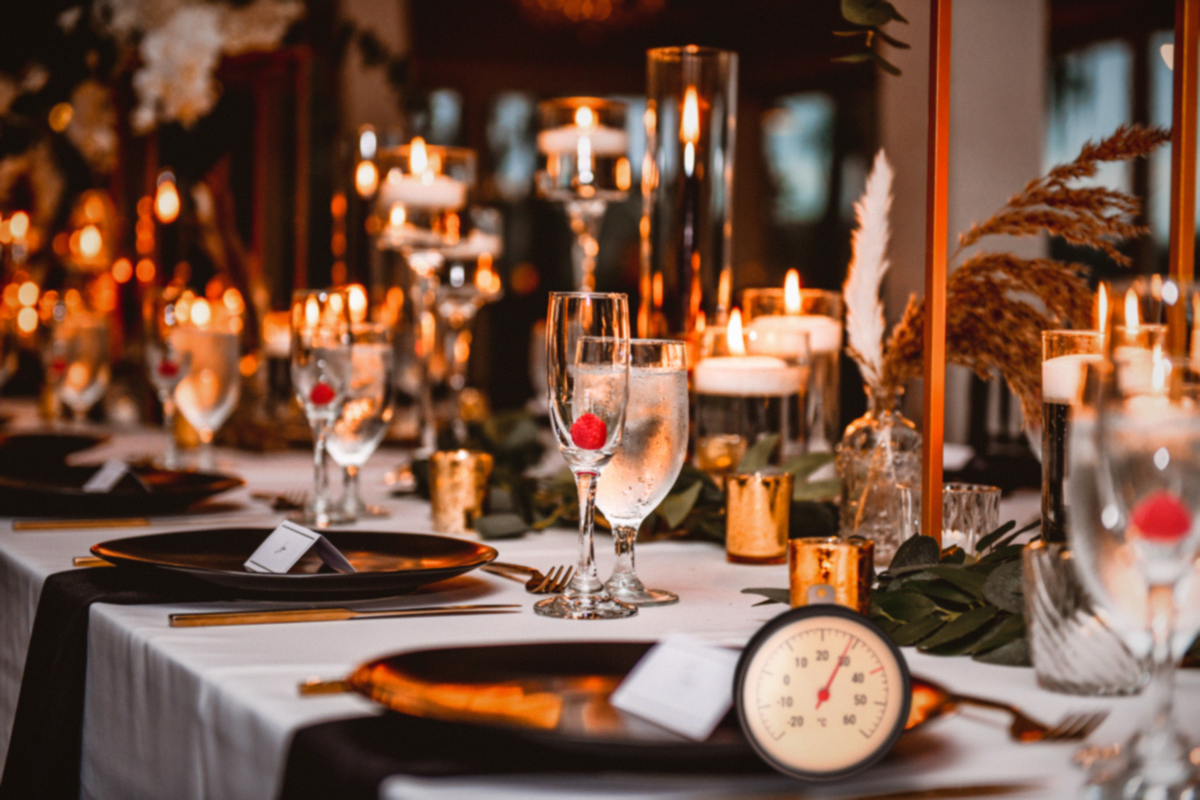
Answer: 28 (°C)
